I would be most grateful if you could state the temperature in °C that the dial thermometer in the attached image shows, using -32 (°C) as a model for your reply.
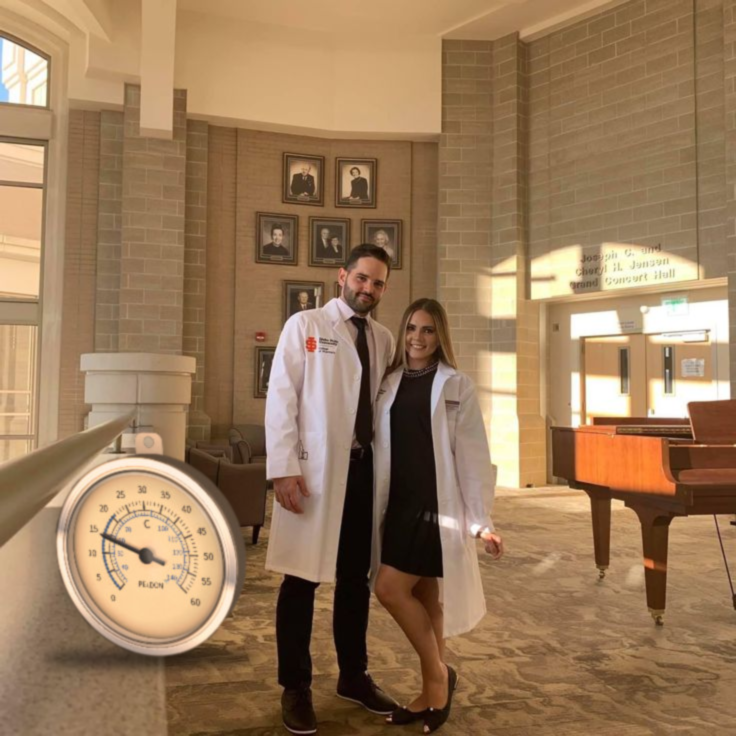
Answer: 15 (°C)
